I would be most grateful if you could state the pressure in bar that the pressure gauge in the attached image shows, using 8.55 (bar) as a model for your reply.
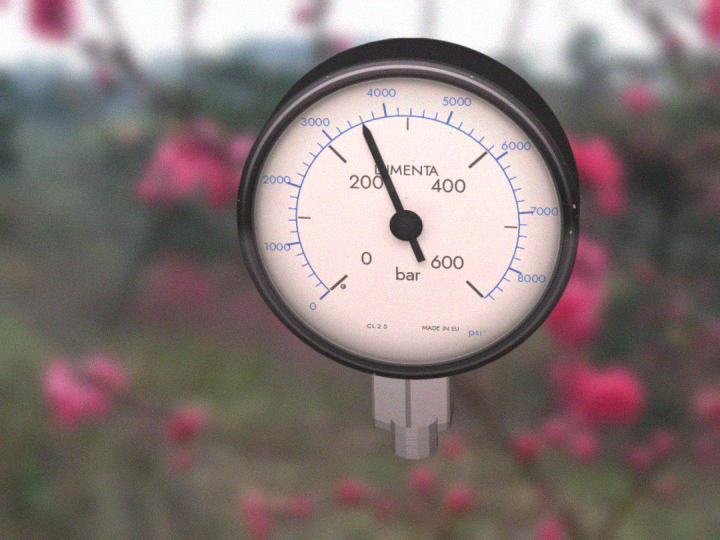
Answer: 250 (bar)
